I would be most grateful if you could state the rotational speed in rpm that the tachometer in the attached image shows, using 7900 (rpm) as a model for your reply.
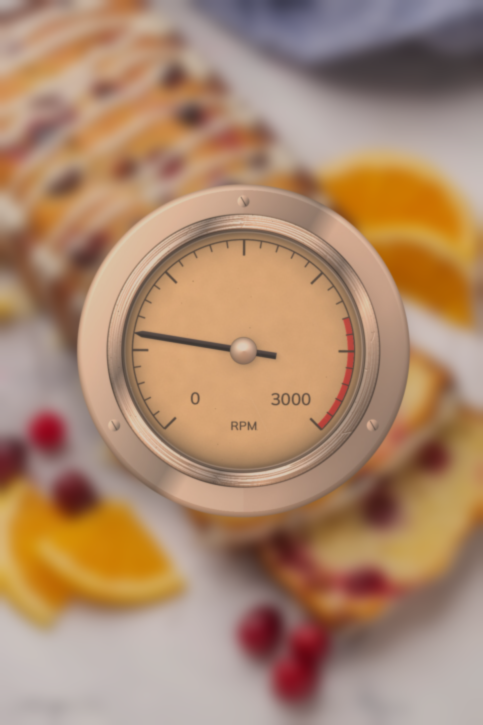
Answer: 600 (rpm)
